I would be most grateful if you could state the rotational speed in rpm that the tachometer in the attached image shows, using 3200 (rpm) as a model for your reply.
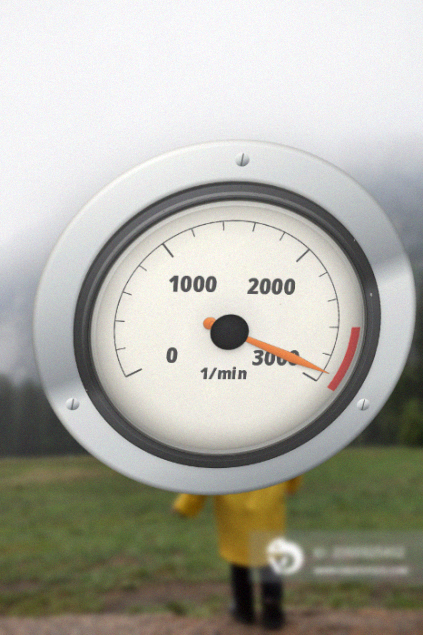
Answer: 2900 (rpm)
